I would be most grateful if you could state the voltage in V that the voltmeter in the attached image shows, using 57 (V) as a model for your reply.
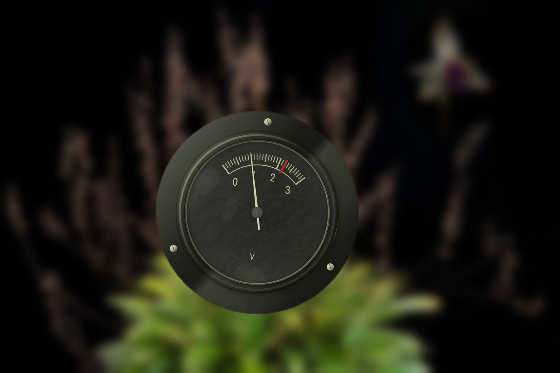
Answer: 1 (V)
